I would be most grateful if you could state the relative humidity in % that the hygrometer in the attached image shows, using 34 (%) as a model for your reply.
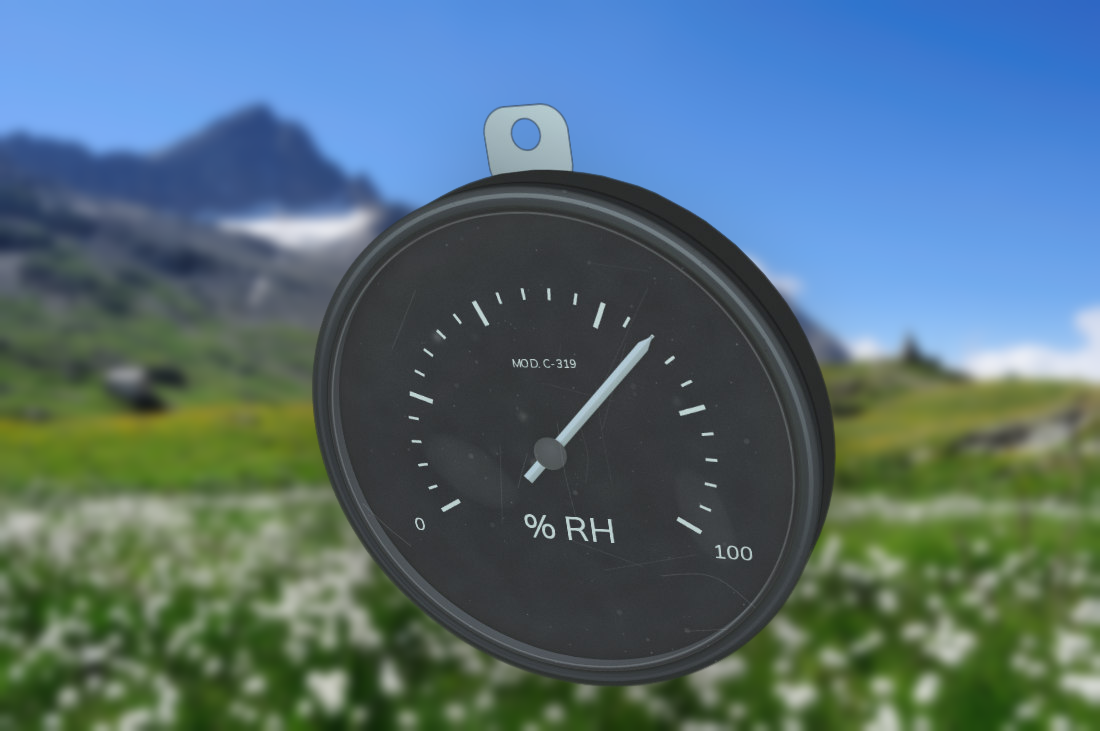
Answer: 68 (%)
